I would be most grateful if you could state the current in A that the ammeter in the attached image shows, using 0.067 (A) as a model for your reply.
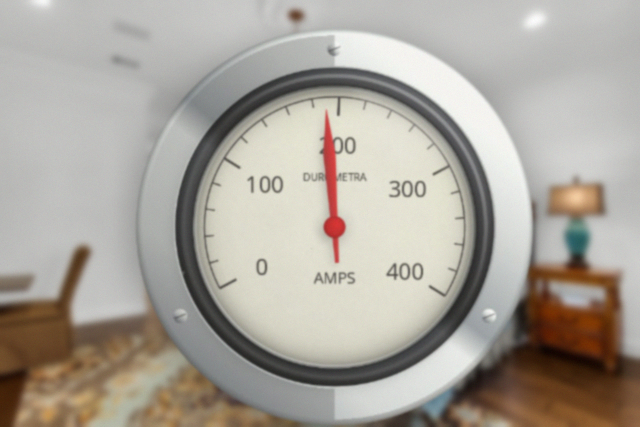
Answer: 190 (A)
